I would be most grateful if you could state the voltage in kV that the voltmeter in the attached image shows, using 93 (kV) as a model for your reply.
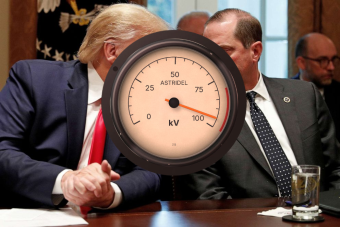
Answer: 95 (kV)
